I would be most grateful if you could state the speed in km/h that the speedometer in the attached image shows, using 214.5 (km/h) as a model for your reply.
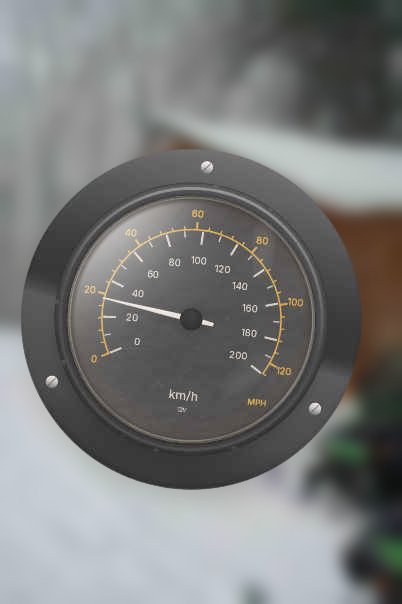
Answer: 30 (km/h)
